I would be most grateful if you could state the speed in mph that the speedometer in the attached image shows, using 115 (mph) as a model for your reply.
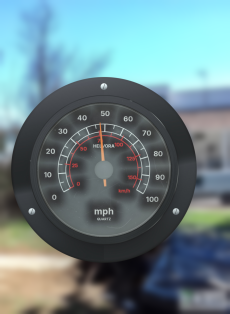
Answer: 47.5 (mph)
